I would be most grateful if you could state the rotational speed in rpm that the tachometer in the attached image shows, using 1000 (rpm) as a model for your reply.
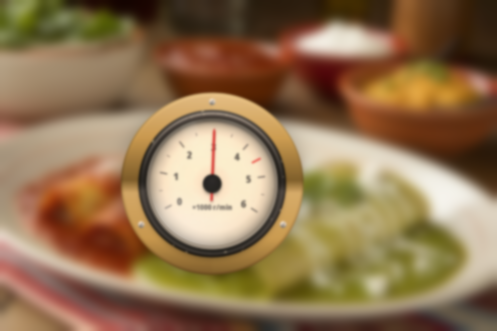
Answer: 3000 (rpm)
